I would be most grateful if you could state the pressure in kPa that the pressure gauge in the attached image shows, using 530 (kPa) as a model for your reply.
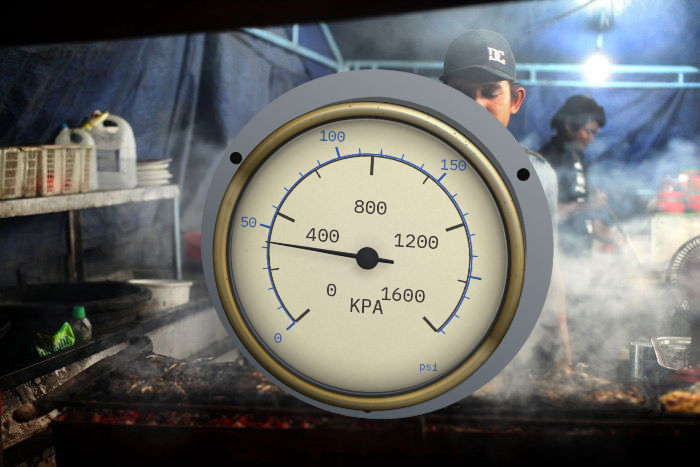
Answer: 300 (kPa)
